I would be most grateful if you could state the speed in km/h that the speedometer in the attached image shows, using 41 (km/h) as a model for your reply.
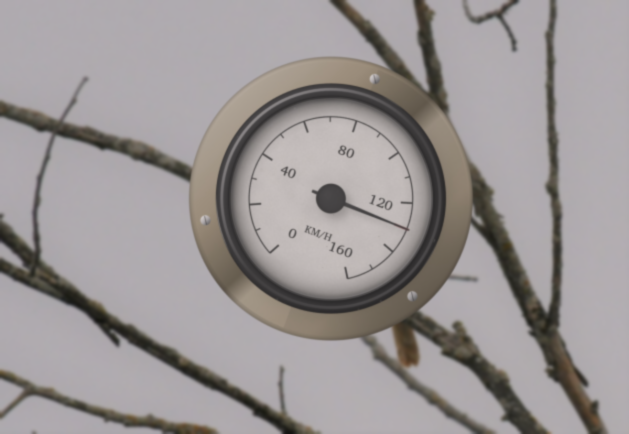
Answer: 130 (km/h)
